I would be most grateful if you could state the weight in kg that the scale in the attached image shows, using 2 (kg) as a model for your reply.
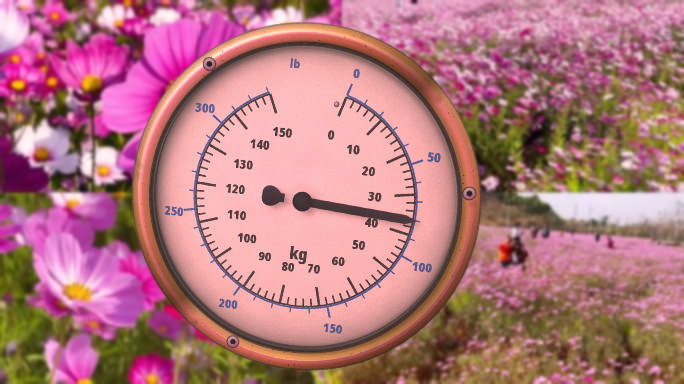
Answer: 36 (kg)
